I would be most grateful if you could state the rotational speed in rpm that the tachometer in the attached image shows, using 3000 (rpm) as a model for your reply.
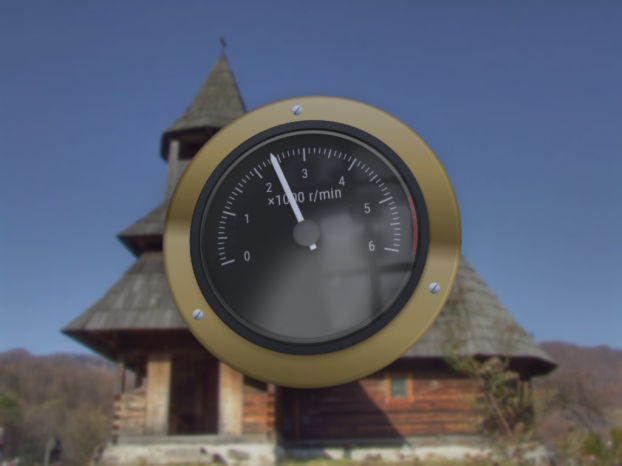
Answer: 2400 (rpm)
